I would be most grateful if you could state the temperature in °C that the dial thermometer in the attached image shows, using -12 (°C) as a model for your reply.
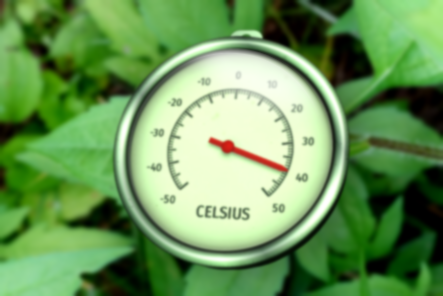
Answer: 40 (°C)
